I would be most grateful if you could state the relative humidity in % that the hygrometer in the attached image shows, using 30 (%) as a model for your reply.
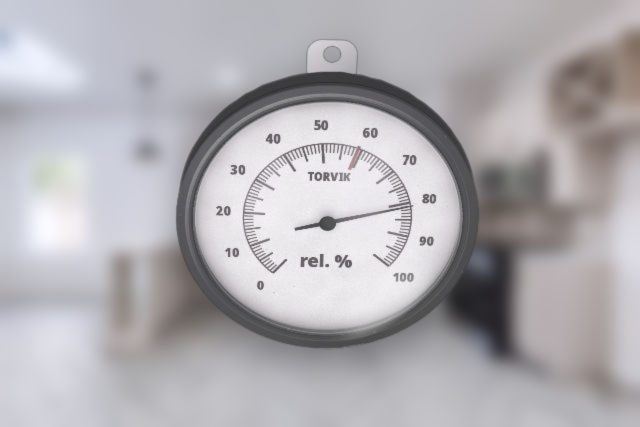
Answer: 80 (%)
